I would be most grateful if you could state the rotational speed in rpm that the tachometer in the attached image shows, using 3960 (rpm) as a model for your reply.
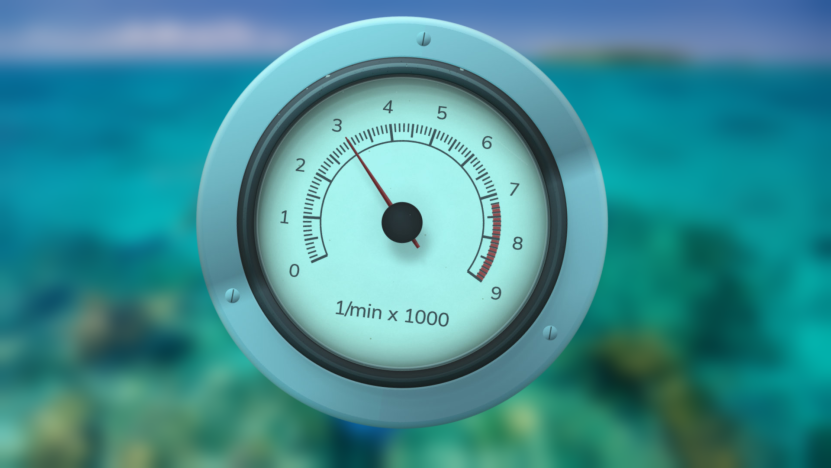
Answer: 3000 (rpm)
